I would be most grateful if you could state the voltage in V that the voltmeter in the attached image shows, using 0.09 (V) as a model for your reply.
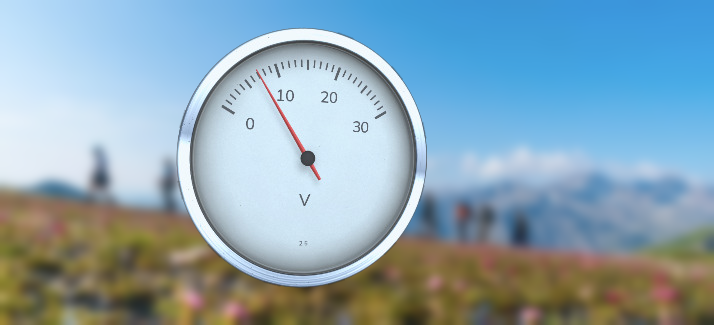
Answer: 7 (V)
